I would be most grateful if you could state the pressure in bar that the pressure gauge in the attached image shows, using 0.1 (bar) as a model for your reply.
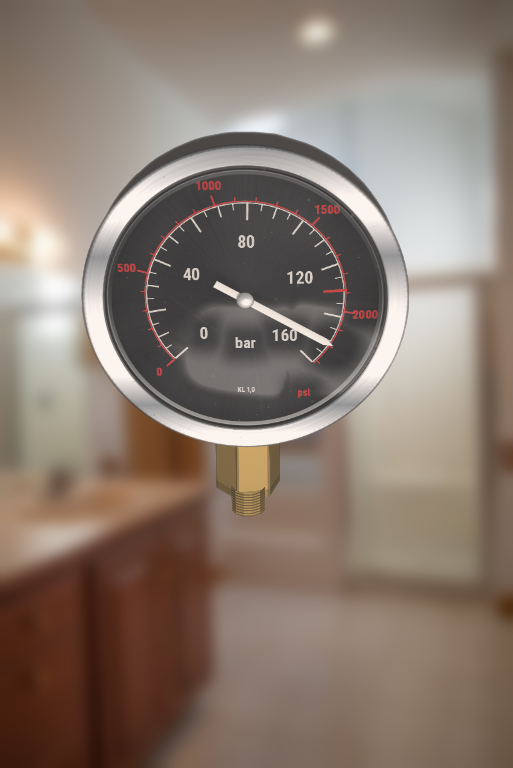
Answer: 150 (bar)
